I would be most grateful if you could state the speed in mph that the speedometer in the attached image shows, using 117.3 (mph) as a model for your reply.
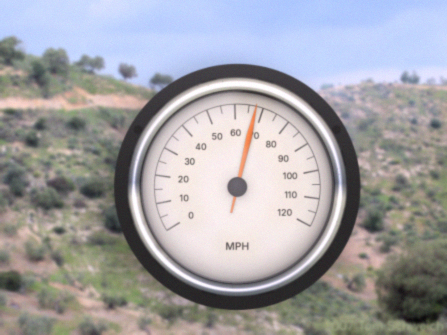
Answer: 67.5 (mph)
